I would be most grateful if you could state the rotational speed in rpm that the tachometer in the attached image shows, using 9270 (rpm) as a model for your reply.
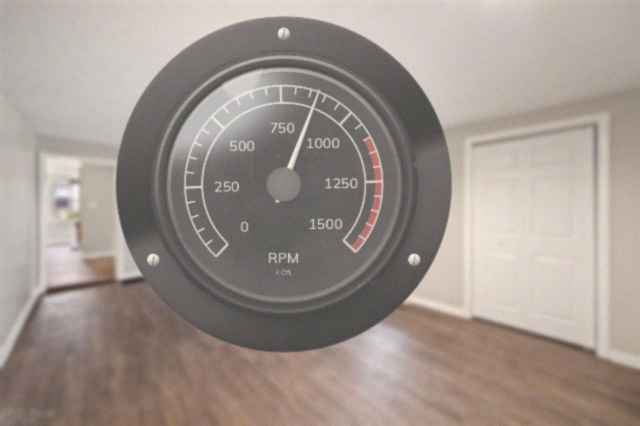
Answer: 875 (rpm)
